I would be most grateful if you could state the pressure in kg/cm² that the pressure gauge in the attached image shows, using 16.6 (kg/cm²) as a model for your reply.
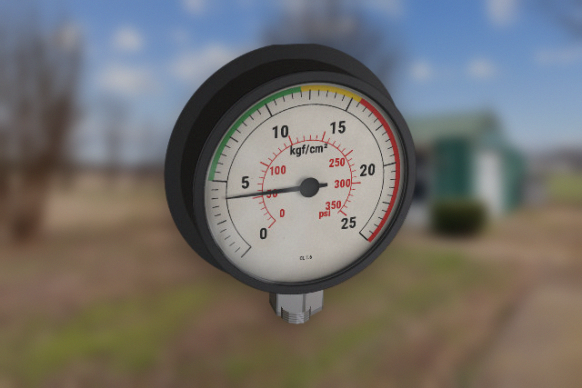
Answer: 4 (kg/cm²)
